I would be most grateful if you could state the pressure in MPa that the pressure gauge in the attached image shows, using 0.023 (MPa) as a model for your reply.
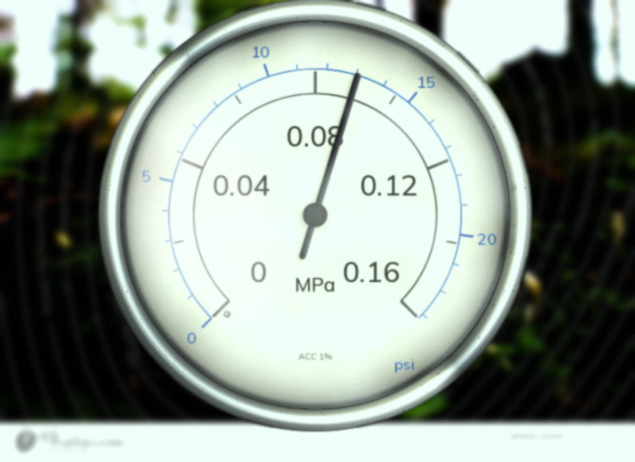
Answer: 0.09 (MPa)
